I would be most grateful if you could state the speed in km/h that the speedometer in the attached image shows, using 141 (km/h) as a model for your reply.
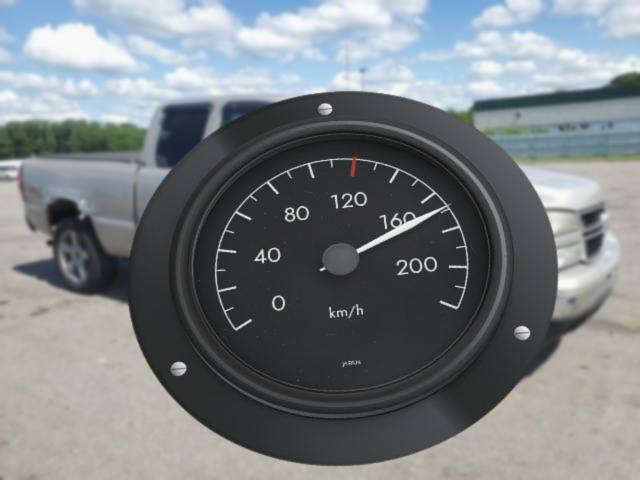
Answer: 170 (km/h)
